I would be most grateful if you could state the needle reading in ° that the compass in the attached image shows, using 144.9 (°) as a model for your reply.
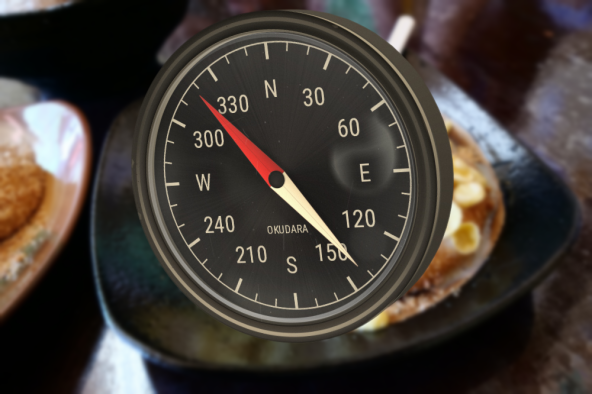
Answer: 320 (°)
